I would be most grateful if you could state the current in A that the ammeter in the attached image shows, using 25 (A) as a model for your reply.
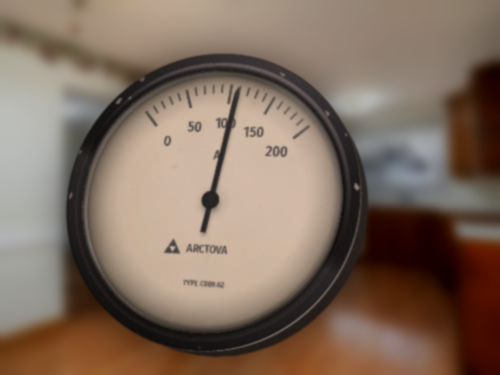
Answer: 110 (A)
